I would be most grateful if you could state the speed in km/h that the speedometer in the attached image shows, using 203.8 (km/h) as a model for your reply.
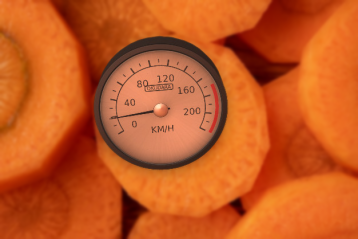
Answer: 20 (km/h)
